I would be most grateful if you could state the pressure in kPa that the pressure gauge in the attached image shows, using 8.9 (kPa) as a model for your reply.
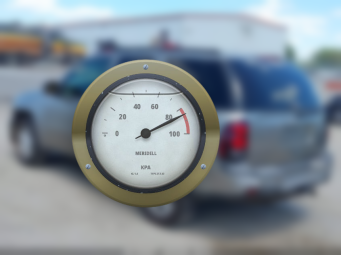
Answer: 85 (kPa)
